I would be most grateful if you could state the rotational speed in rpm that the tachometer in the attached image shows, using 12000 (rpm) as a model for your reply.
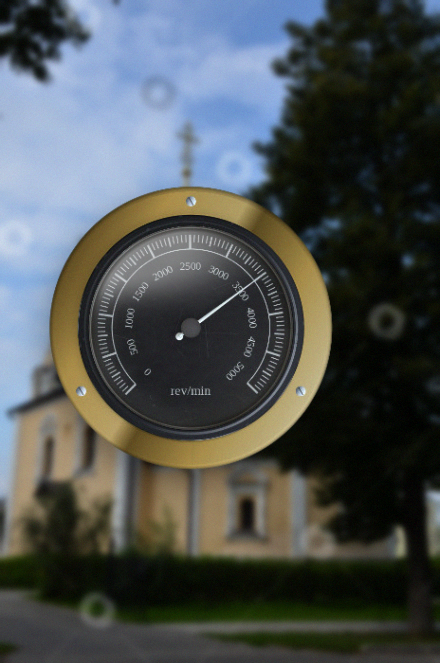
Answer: 3500 (rpm)
